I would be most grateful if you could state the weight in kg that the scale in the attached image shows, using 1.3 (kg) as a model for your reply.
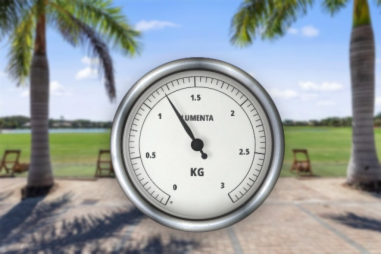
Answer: 1.2 (kg)
